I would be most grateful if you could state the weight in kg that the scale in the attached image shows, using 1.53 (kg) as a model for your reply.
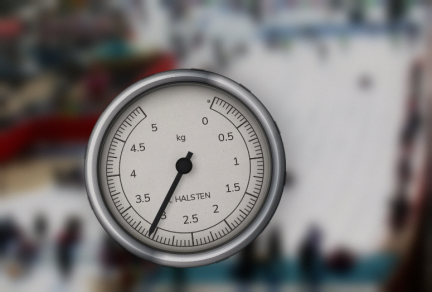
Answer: 3.05 (kg)
